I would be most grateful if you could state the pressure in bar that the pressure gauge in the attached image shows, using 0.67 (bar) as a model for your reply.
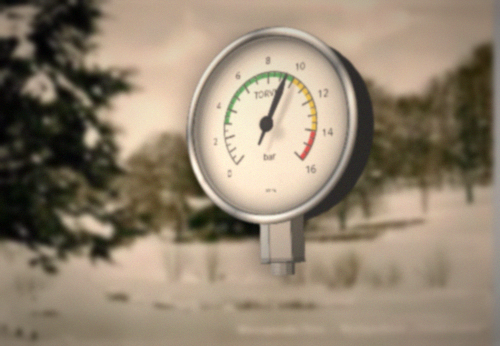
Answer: 9.5 (bar)
